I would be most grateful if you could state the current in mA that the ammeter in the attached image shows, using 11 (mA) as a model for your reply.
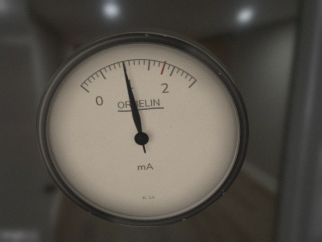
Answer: 1 (mA)
